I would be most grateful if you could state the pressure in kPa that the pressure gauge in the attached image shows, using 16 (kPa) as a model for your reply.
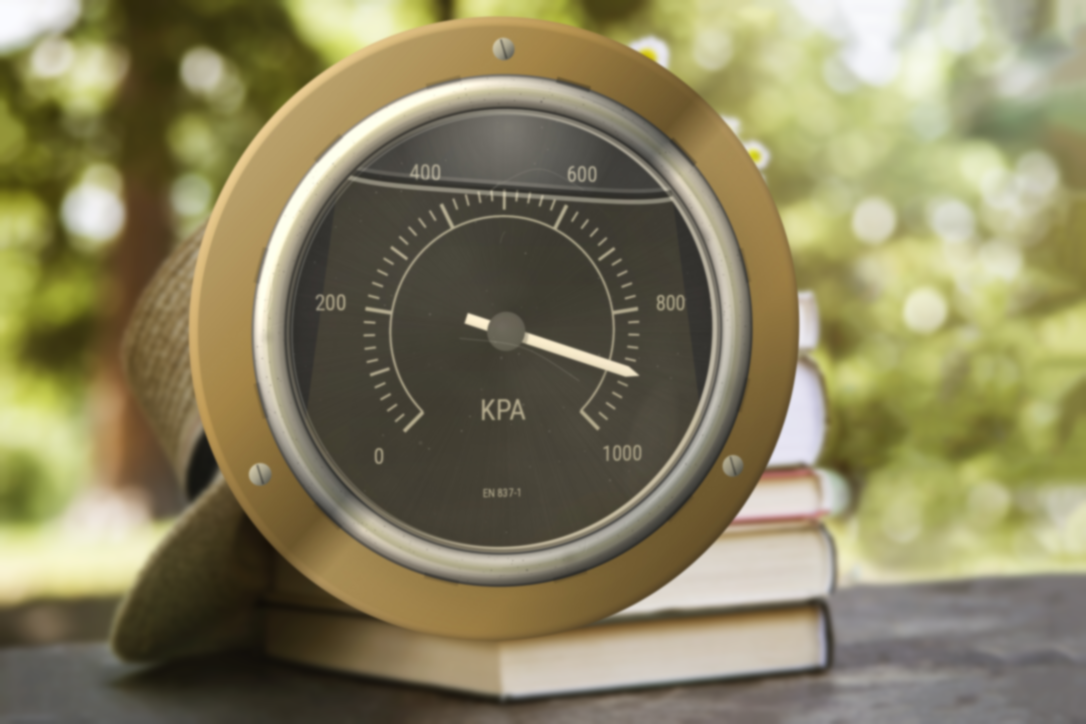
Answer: 900 (kPa)
